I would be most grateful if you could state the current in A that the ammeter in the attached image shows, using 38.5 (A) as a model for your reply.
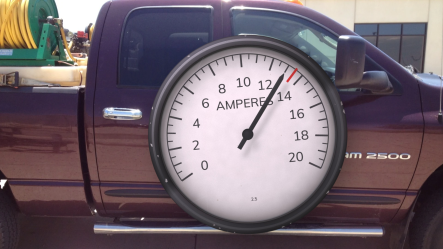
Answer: 13 (A)
